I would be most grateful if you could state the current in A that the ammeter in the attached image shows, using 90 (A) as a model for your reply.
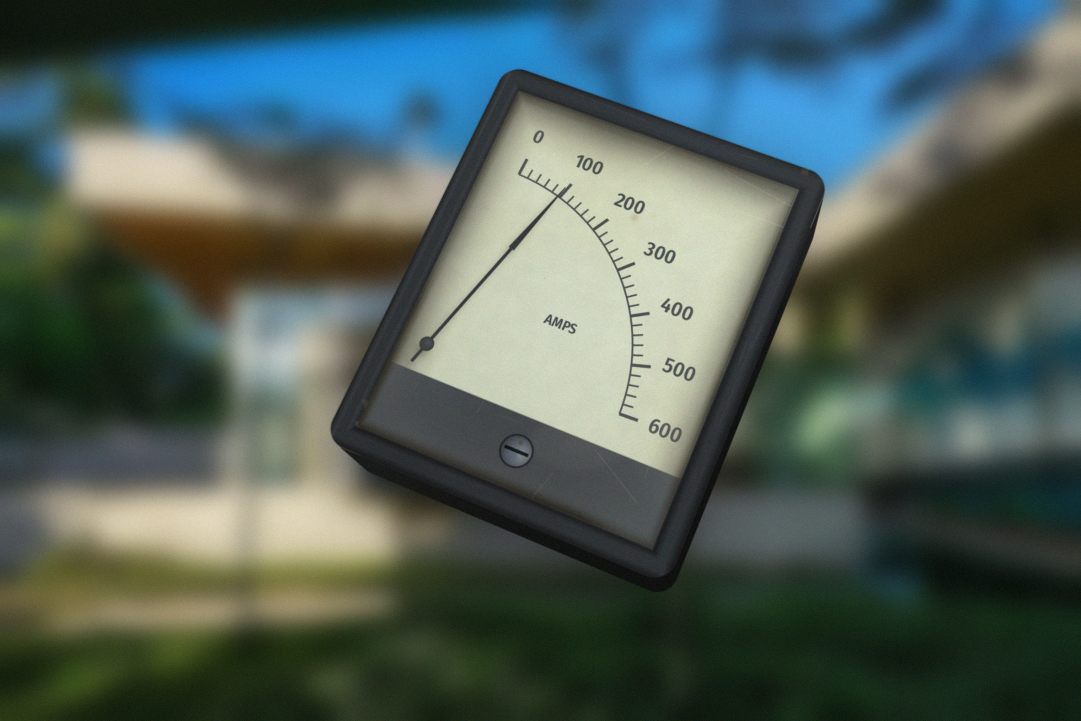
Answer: 100 (A)
